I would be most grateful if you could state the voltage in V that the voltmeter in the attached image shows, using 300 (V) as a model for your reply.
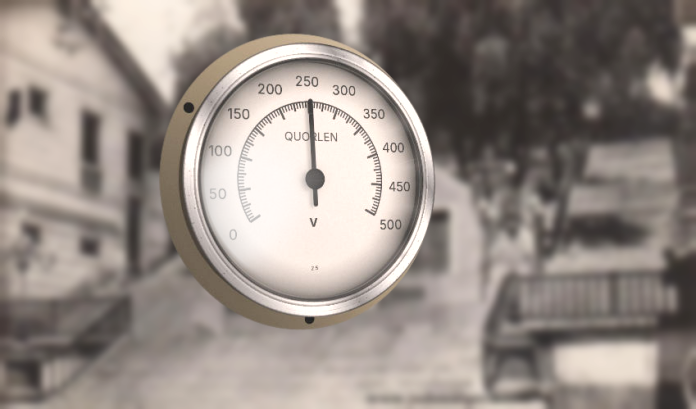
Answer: 250 (V)
